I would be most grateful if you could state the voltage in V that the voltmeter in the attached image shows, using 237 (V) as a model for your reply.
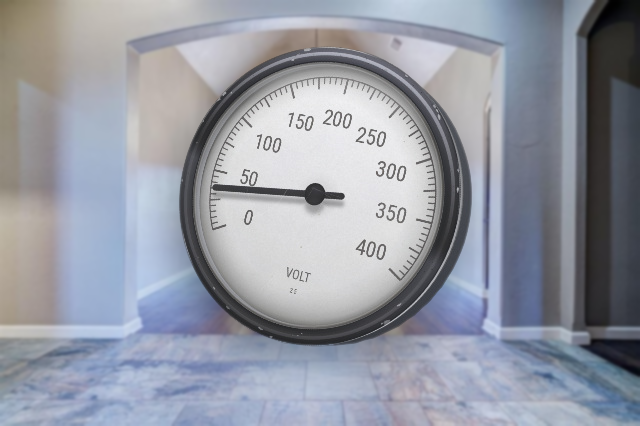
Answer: 35 (V)
